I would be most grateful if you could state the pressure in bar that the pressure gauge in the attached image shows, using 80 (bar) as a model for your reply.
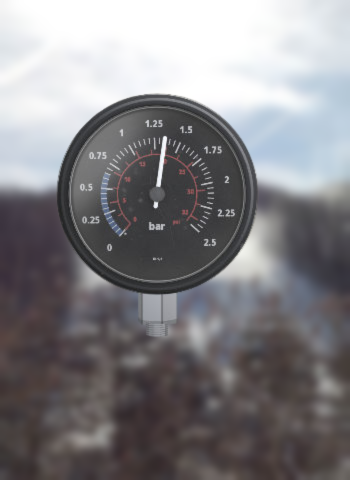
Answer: 1.35 (bar)
